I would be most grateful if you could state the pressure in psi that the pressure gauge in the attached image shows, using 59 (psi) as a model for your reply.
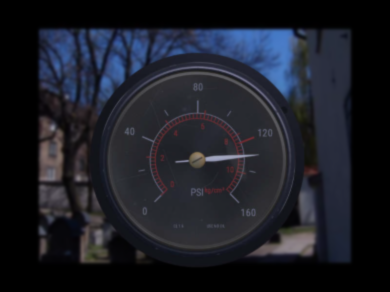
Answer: 130 (psi)
